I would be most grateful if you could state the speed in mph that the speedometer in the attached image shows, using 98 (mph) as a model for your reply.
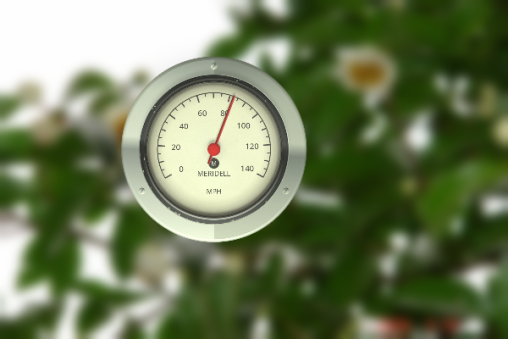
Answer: 82.5 (mph)
